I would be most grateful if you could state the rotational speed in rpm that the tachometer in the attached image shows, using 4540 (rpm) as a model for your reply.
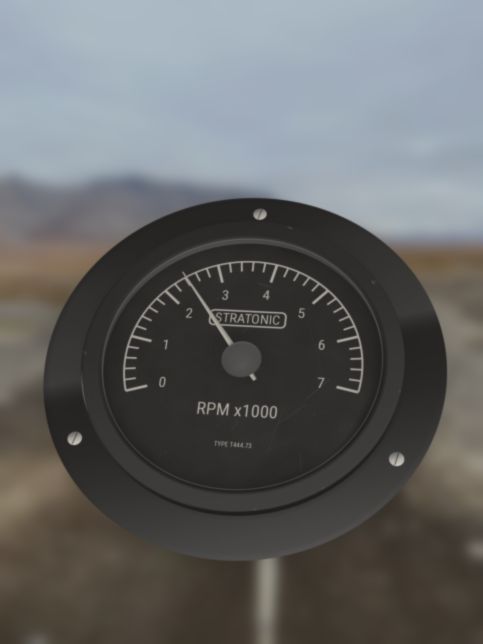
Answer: 2400 (rpm)
